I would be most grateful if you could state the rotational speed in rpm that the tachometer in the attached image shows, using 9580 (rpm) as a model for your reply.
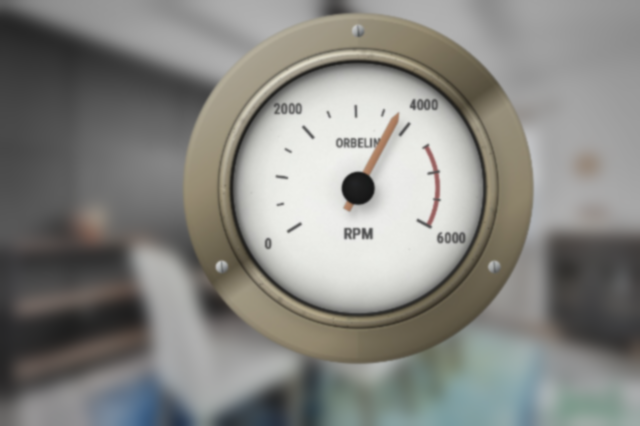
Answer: 3750 (rpm)
